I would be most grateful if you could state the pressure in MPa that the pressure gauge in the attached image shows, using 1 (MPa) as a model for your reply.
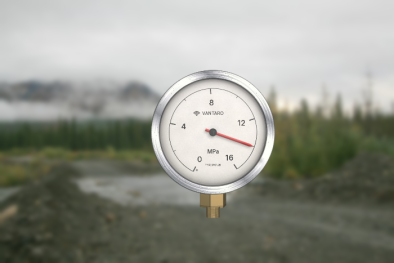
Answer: 14 (MPa)
